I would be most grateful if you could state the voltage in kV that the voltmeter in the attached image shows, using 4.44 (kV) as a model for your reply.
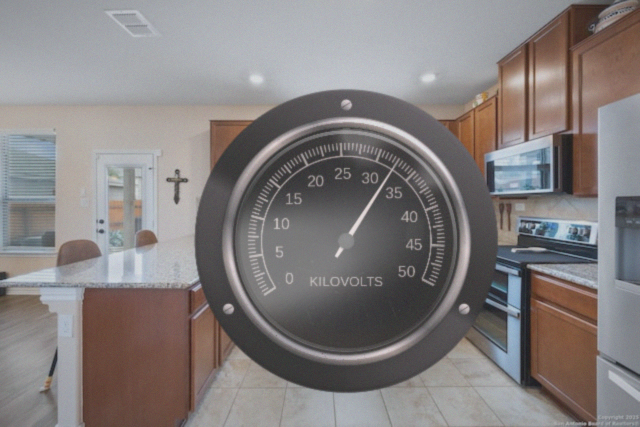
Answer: 32.5 (kV)
